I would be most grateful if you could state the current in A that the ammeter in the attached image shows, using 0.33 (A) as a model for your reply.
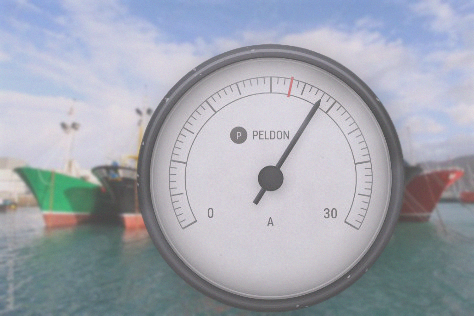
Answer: 19 (A)
